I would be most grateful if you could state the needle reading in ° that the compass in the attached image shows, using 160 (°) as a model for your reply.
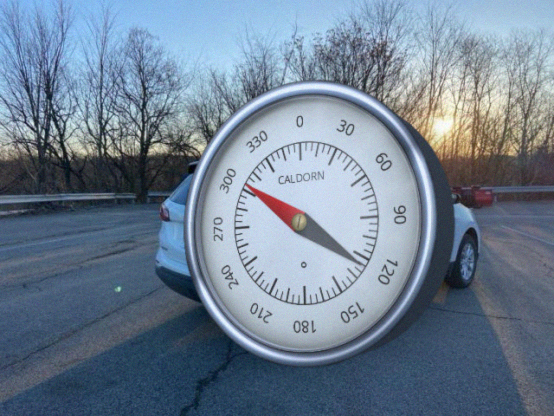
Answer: 305 (°)
